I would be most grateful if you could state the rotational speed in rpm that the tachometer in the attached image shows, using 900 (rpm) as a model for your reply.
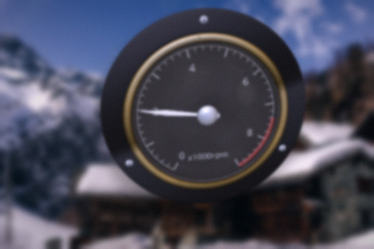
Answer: 2000 (rpm)
